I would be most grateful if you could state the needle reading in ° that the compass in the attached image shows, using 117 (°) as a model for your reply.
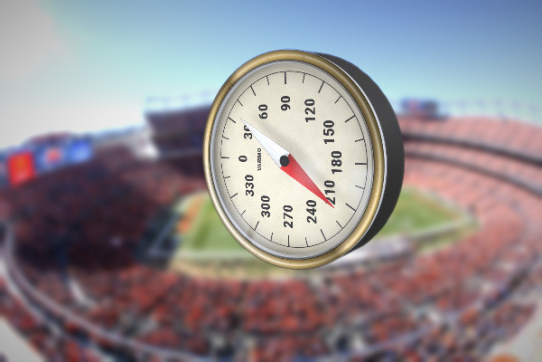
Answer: 217.5 (°)
